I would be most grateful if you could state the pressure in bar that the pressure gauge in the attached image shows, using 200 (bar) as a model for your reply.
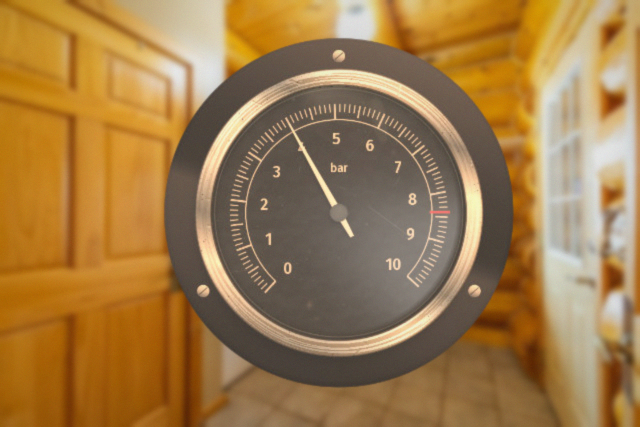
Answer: 4 (bar)
